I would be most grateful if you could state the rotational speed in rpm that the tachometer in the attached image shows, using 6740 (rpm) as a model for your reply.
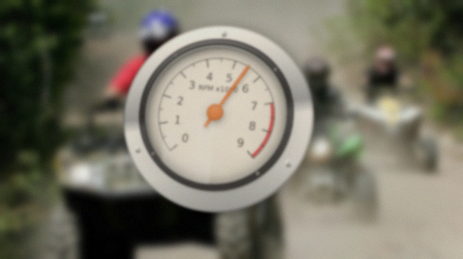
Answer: 5500 (rpm)
